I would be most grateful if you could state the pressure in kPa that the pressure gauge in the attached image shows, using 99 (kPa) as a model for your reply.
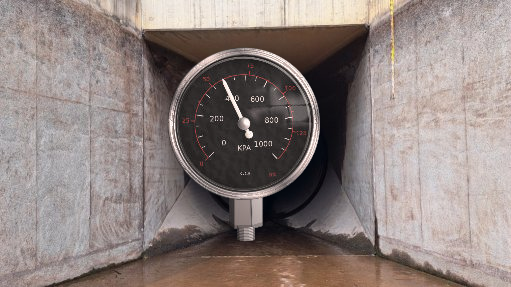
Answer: 400 (kPa)
